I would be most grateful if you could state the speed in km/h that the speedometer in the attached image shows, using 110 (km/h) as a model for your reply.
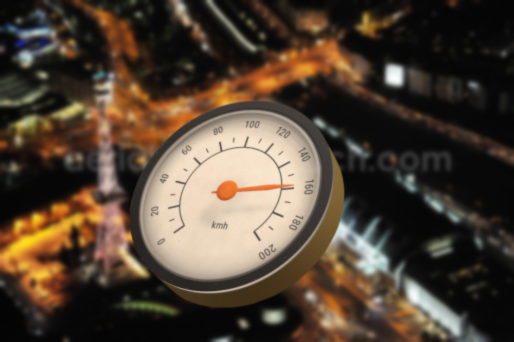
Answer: 160 (km/h)
